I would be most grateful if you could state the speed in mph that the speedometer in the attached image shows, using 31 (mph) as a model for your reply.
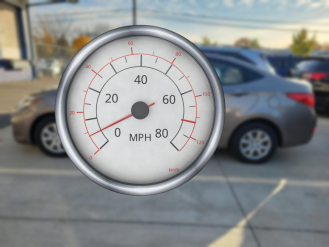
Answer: 5 (mph)
